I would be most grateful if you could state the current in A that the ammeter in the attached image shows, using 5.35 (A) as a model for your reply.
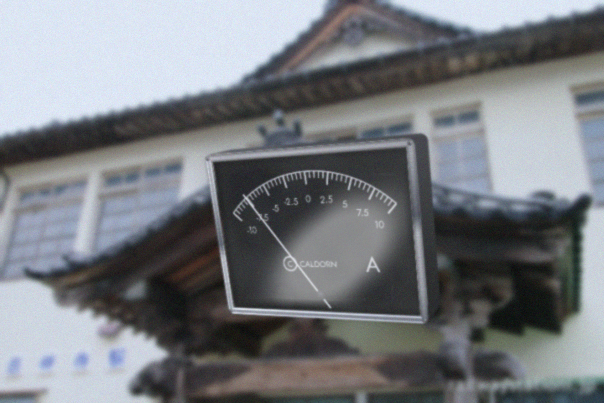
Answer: -7.5 (A)
